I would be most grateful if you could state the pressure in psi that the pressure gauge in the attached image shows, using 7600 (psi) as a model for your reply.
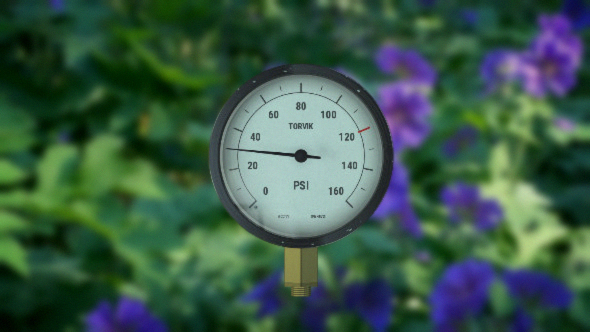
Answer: 30 (psi)
